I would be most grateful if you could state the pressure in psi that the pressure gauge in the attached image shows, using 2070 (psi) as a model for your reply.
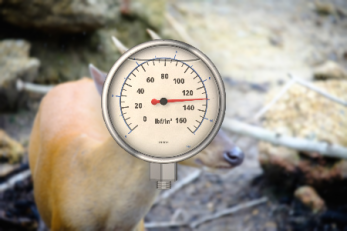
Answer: 130 (psi)
